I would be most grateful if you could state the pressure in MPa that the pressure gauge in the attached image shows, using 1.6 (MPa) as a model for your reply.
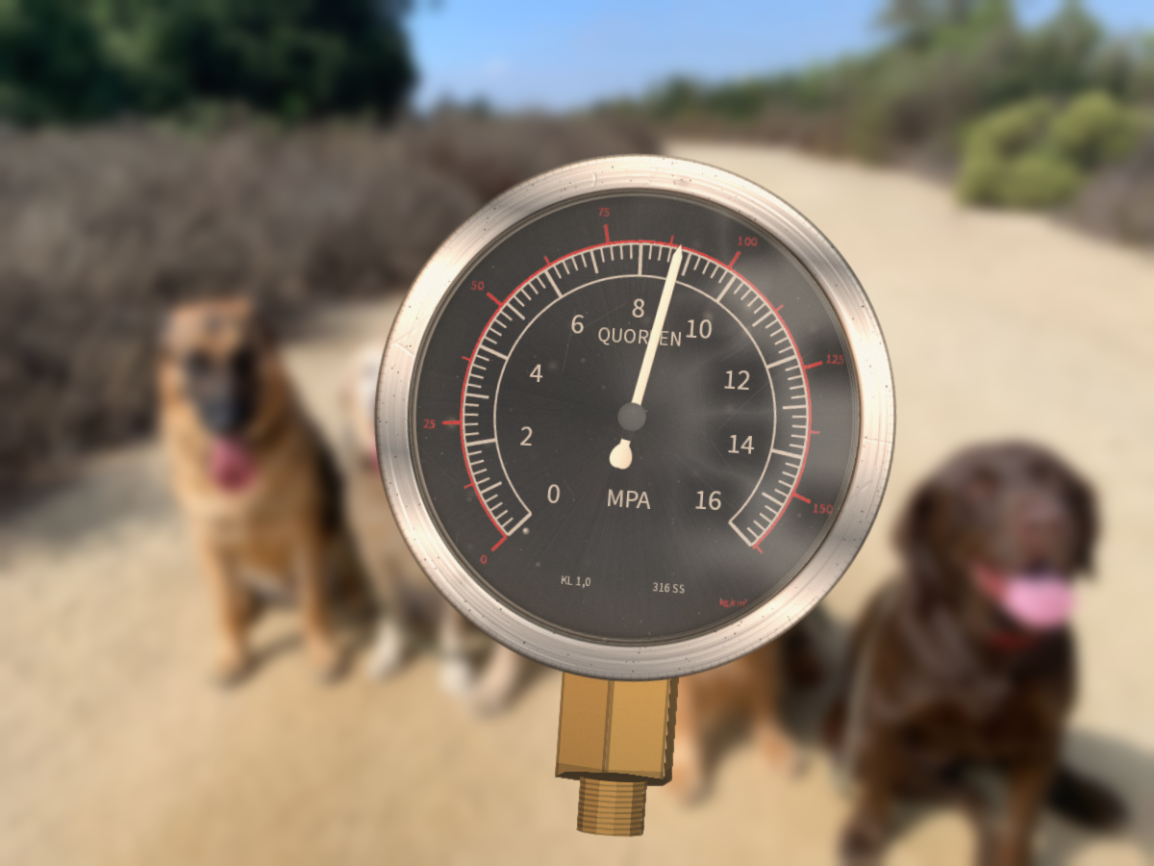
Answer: 8.8 (MPa)
